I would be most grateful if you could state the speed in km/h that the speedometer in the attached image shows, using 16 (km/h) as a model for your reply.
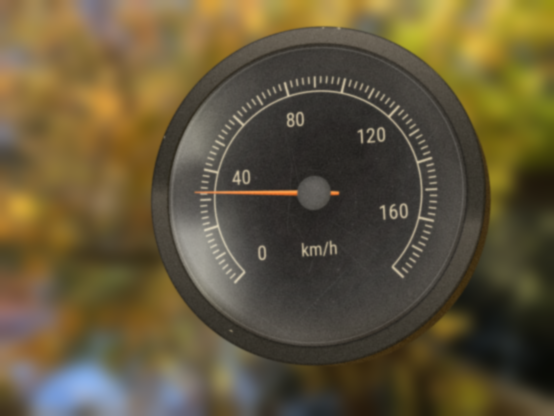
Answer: 32 (km/h)
